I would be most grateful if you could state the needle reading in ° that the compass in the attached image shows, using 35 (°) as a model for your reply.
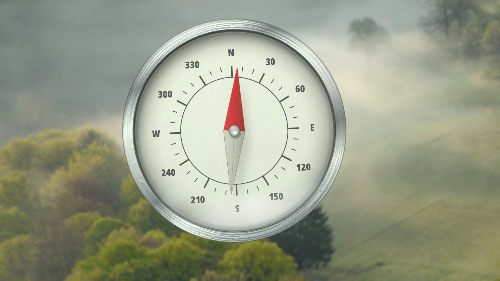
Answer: 5 (°)
